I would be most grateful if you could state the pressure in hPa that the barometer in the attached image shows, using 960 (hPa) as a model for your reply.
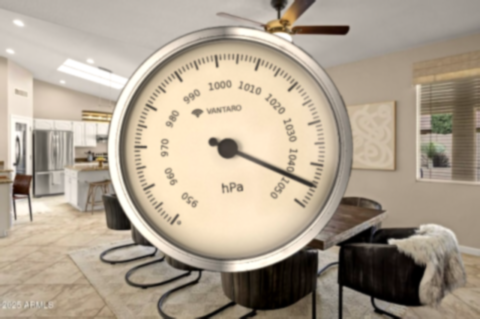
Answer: 1045 (hPa)
